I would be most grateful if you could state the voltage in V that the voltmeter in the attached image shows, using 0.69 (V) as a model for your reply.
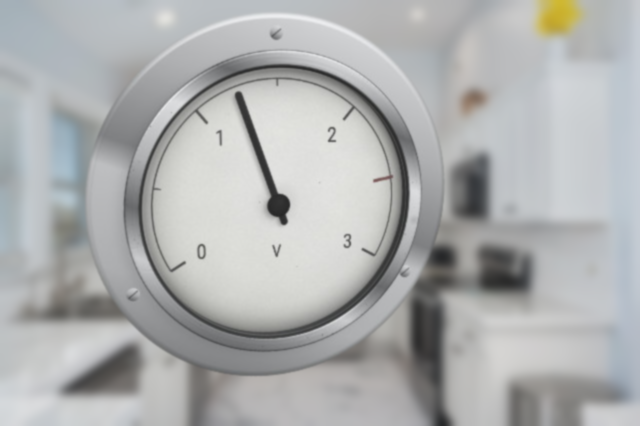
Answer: 1.25 (V)
